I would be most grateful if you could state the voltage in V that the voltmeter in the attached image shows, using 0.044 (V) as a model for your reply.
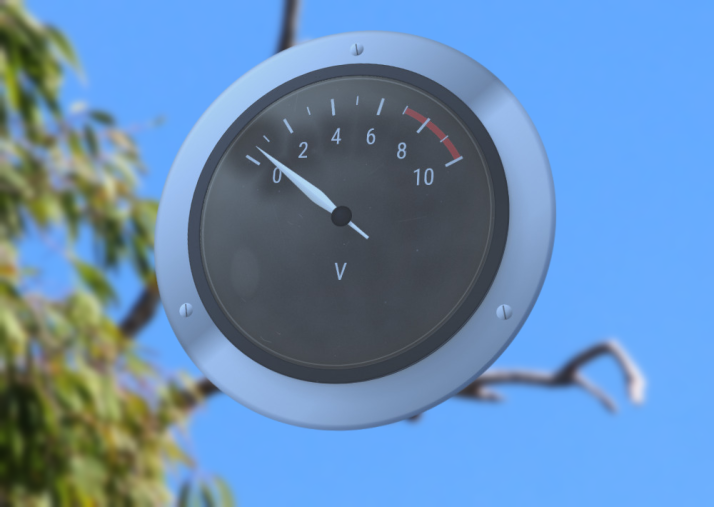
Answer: 0.5 (V)
